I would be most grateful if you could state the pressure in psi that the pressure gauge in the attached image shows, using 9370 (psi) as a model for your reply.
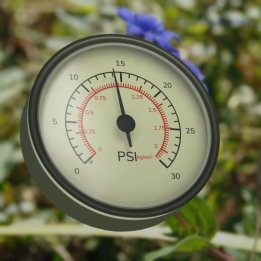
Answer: 14 (psi)
